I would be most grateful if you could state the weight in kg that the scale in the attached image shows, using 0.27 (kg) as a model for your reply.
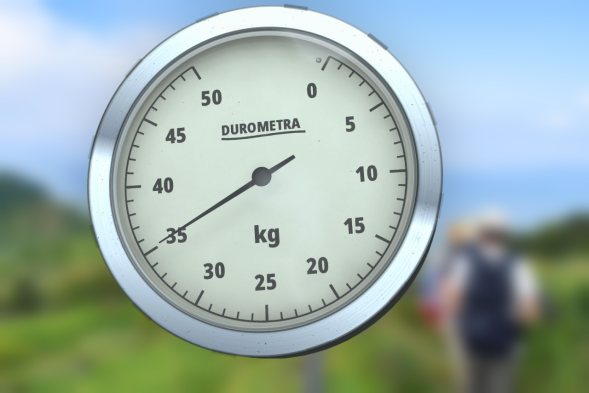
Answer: 35 (kg)
